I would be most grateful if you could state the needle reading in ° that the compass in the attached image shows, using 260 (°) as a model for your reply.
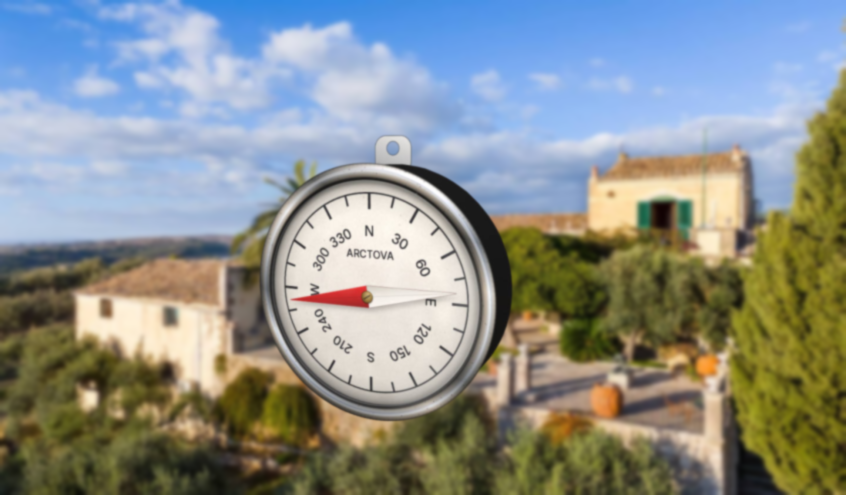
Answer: 262.5 (°)
